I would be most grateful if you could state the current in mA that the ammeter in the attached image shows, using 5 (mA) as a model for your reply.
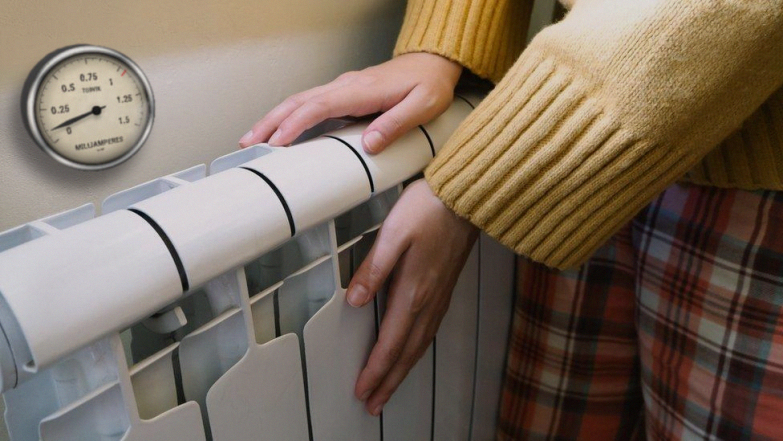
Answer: 0.1 (mA)
